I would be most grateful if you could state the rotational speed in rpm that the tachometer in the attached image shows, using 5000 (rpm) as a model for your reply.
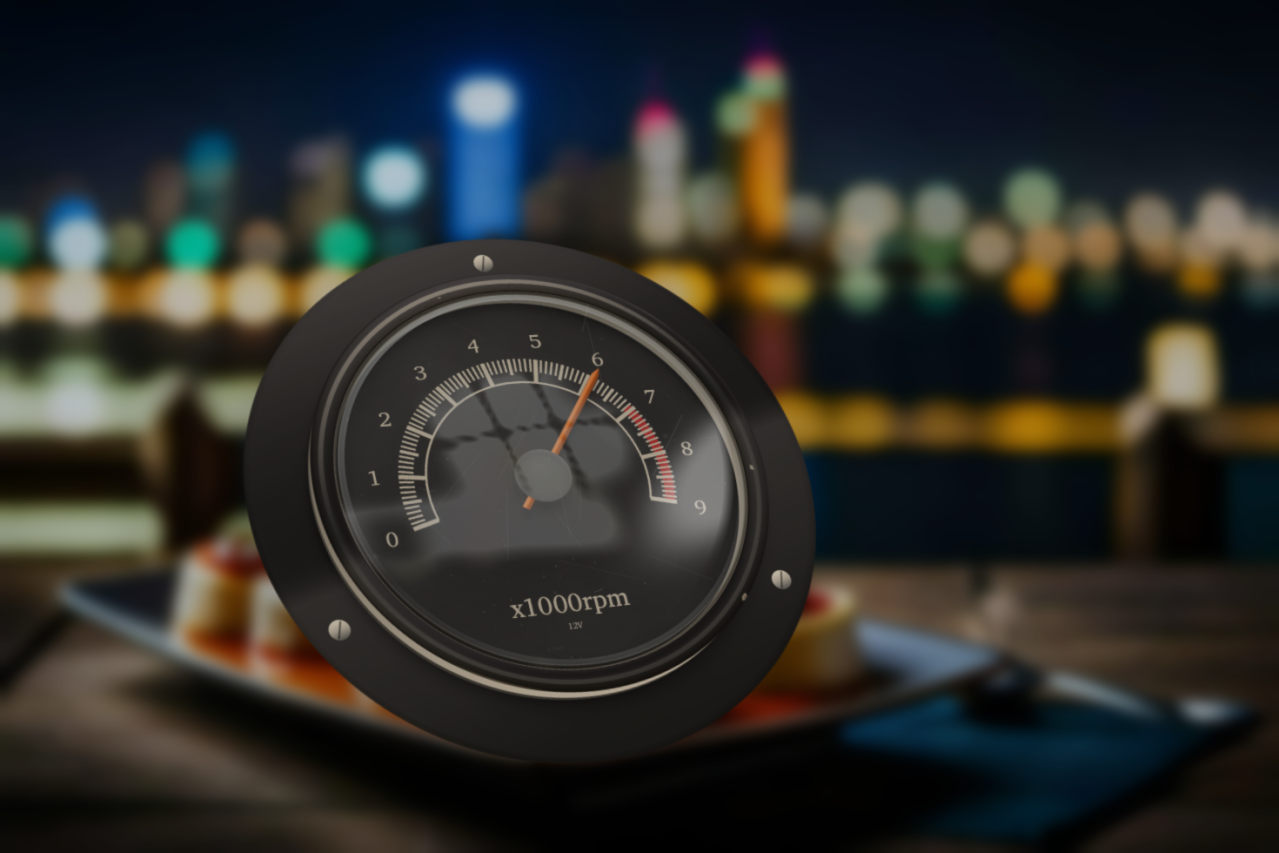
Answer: 6100 (rpm)
